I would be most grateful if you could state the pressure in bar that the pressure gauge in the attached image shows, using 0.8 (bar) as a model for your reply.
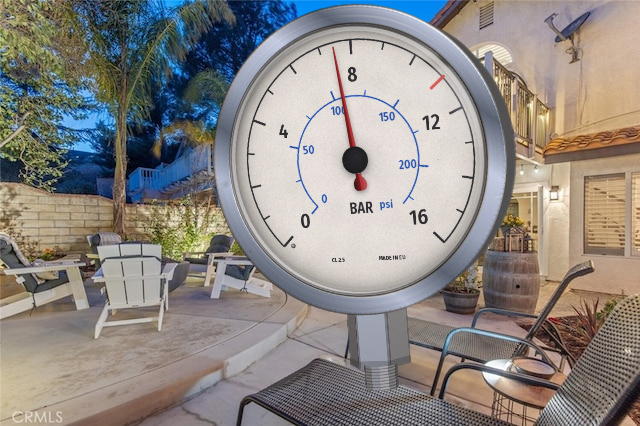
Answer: 7.5 (bar)
